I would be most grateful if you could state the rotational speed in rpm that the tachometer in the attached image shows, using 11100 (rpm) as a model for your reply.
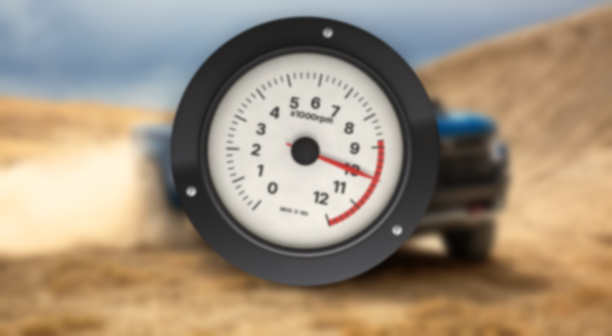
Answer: 10000 (rpm)
